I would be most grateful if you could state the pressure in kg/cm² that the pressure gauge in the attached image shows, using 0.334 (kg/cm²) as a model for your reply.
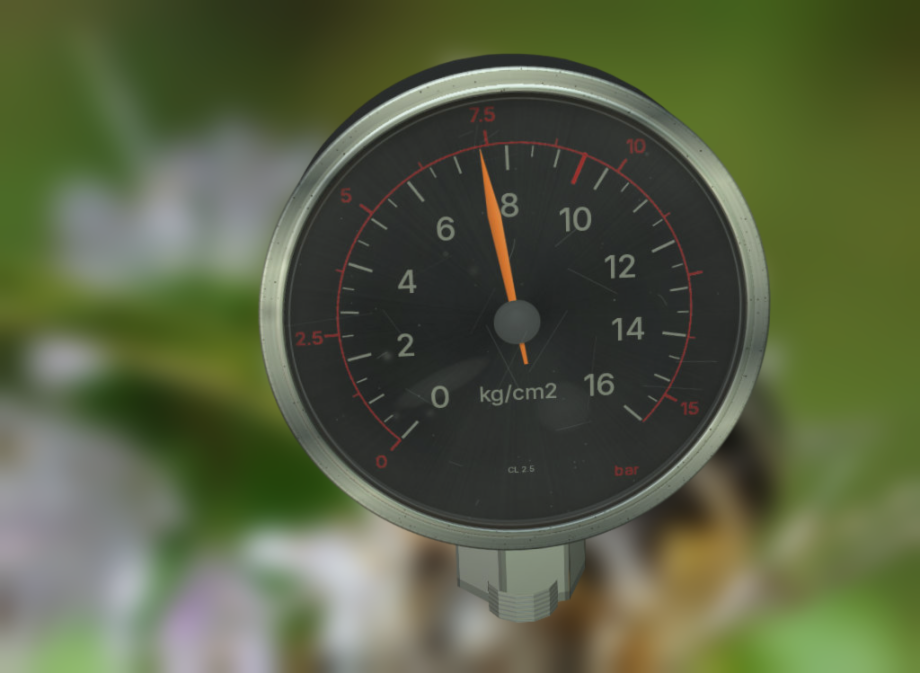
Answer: 7.5 (kg/cm²)
